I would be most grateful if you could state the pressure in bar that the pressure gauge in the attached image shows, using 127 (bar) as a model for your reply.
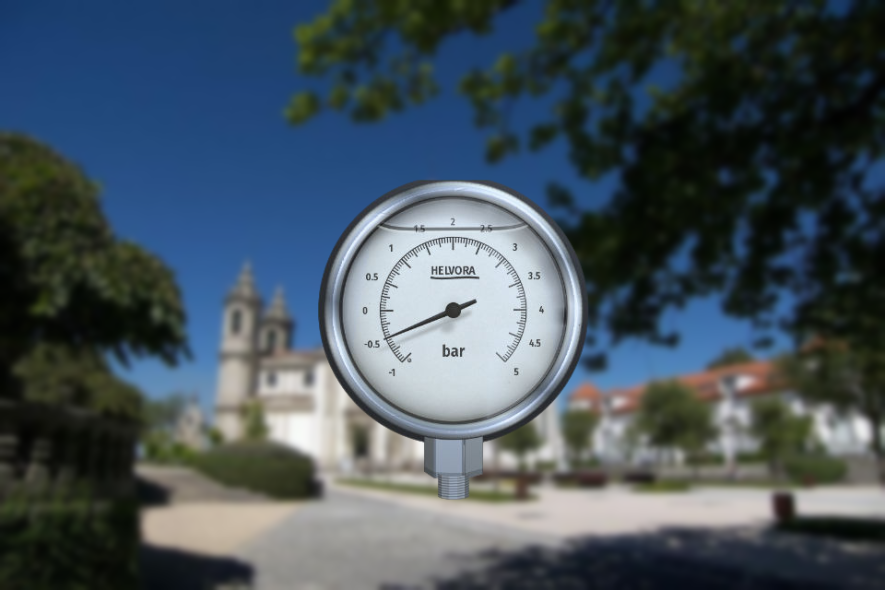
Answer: -0.5 (bar)
